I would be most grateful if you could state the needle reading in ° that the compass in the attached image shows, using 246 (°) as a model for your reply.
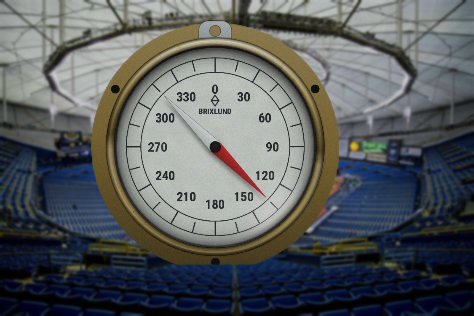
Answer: 135 (°)
